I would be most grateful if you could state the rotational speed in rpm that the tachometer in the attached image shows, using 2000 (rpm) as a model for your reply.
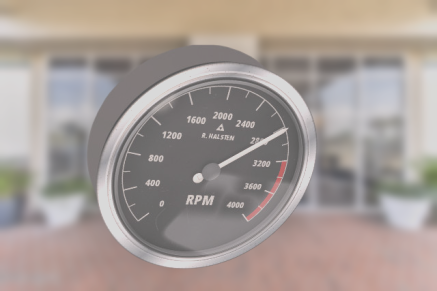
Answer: 2800 (rpm)
